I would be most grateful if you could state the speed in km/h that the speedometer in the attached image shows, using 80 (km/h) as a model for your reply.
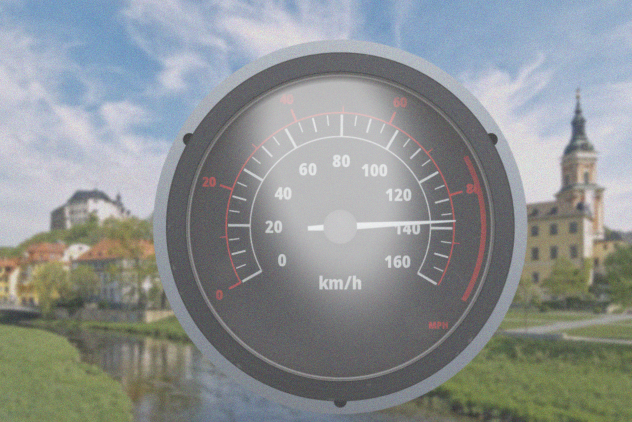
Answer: 137.5 (km/h)
